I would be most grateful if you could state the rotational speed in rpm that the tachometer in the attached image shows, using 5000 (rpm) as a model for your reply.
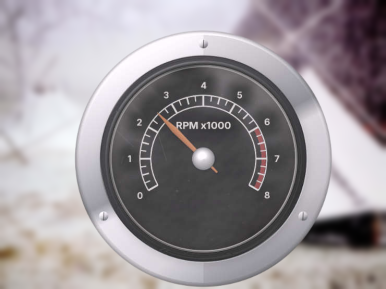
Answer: 2500 (rpm)
